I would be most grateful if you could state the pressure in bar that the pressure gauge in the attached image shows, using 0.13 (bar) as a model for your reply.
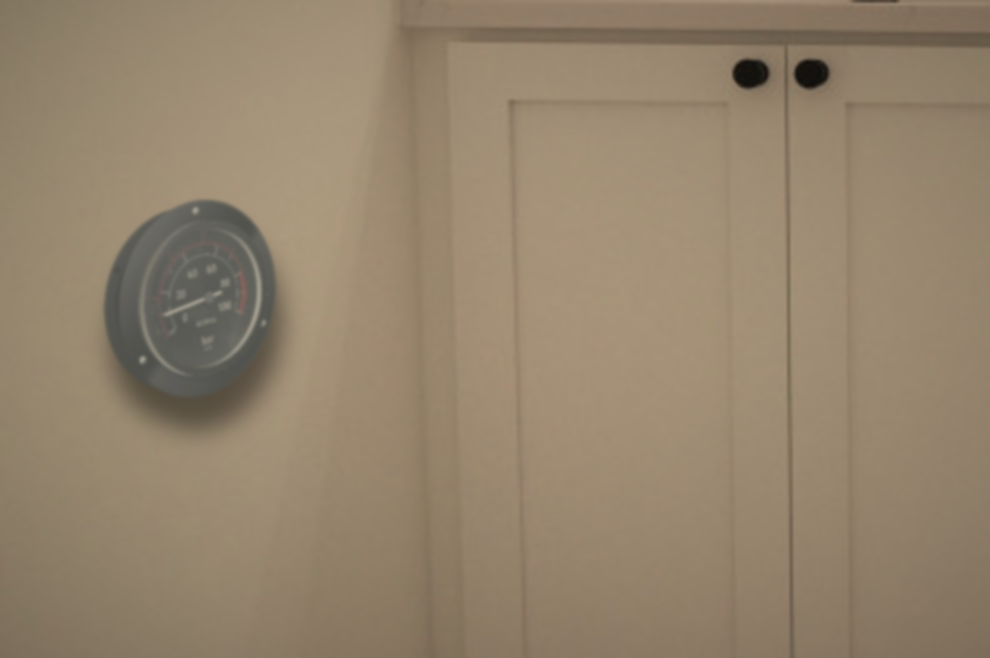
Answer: 10 (bar)
